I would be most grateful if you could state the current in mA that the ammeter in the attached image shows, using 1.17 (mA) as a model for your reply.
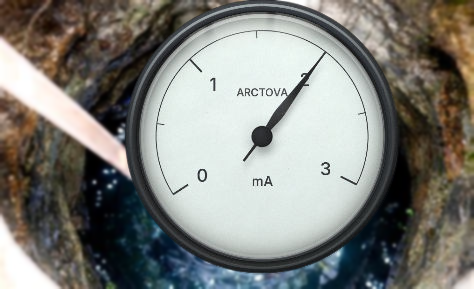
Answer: 2 (mA)
